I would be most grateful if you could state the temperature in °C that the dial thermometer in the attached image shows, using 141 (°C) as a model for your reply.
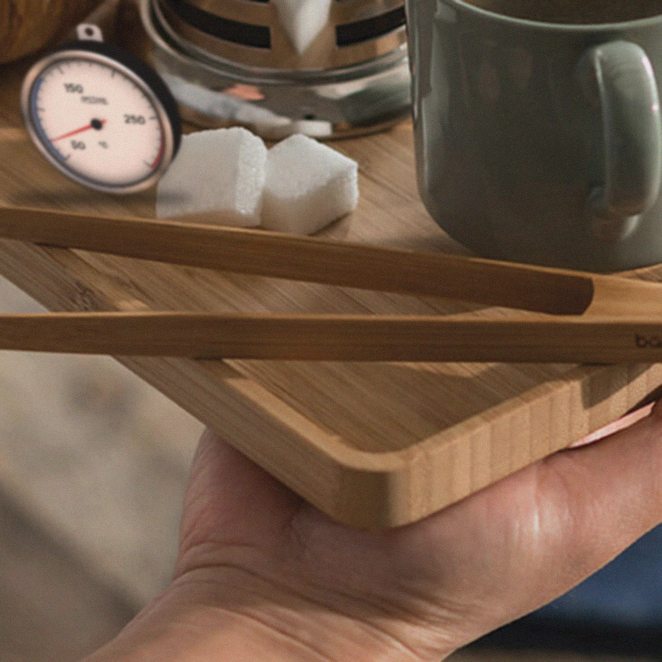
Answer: 70 (°C)
